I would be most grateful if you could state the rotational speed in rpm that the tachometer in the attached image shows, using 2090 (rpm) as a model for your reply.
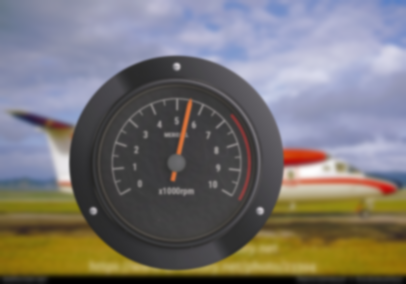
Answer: 5500 (rpm)
